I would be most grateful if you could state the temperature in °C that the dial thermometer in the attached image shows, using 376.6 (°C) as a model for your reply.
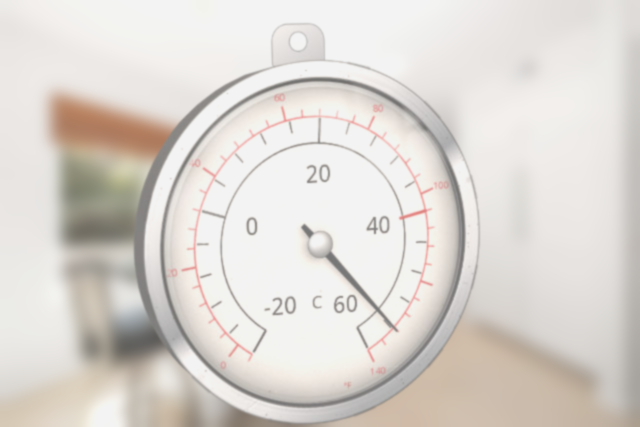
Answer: 56 (°C)
